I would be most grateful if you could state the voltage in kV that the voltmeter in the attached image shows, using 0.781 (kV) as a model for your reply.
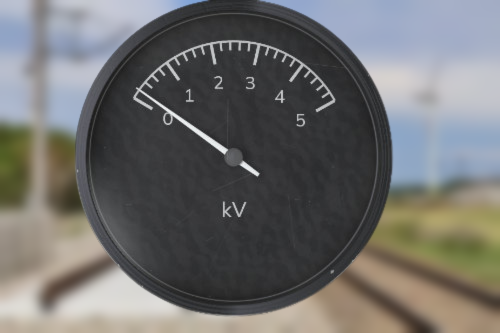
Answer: 0.2 (kV)
